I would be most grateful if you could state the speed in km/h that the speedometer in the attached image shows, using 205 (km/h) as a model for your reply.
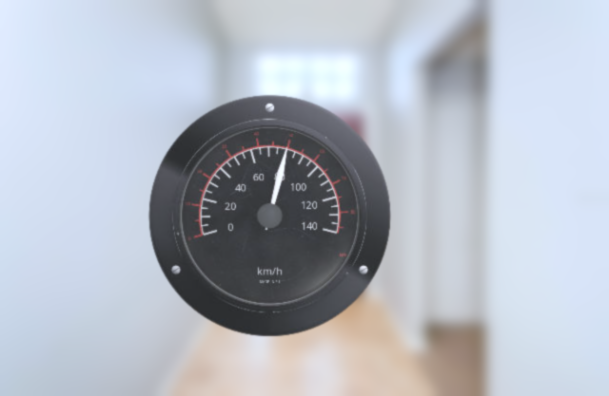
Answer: 80 (km/h)
